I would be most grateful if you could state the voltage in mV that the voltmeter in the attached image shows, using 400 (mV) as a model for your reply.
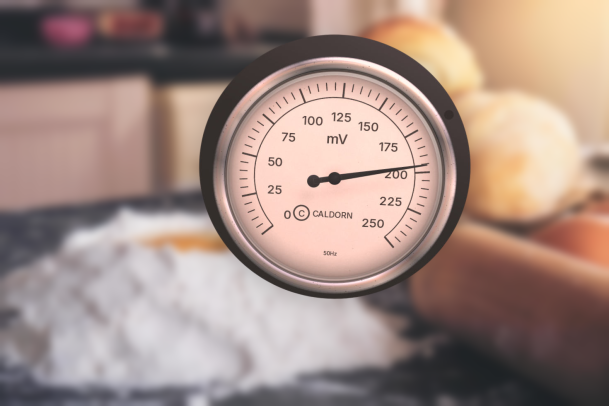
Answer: 195 (mV)
